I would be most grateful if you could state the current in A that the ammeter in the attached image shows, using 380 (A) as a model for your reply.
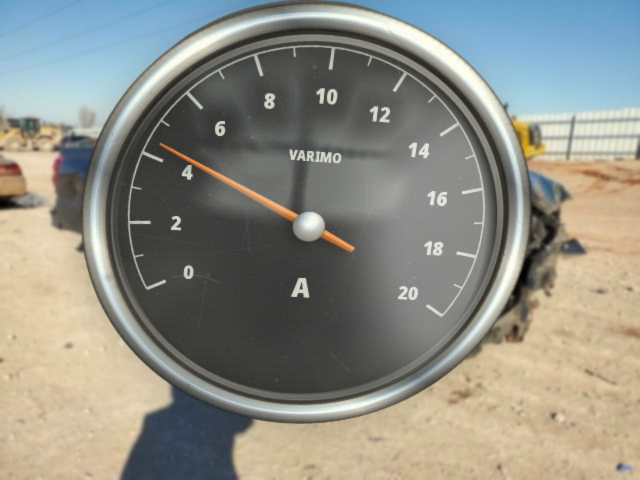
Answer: 4.5 (A)
